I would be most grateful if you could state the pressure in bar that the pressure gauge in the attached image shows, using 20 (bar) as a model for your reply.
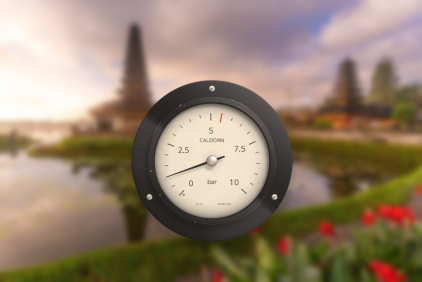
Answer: 1 (bar)
